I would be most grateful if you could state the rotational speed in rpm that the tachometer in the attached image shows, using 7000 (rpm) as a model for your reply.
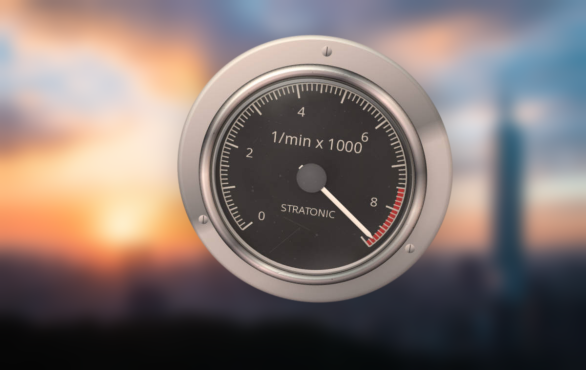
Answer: 8800 (rpm)
